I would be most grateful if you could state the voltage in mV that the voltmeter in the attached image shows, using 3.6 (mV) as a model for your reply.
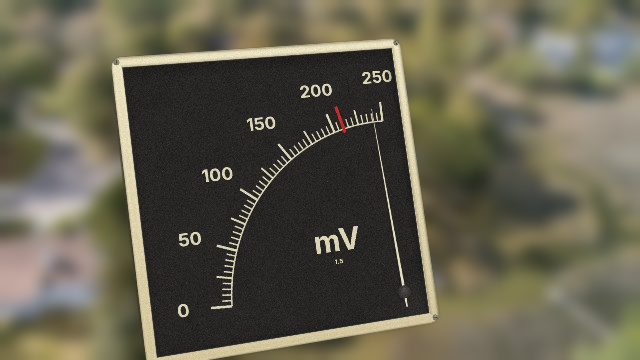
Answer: 240 (mV)
